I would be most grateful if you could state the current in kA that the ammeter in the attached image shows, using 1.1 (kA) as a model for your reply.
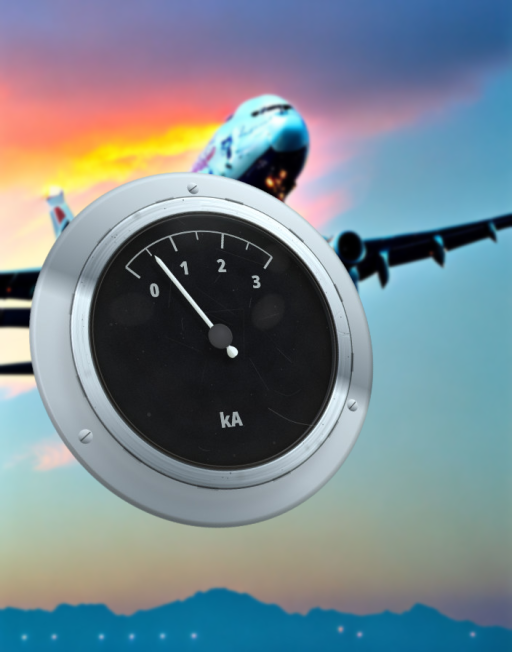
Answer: 0.5 (kA)
